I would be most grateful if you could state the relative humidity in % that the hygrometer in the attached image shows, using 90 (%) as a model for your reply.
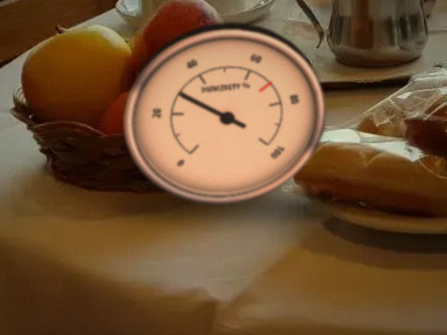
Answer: 30 (%)
